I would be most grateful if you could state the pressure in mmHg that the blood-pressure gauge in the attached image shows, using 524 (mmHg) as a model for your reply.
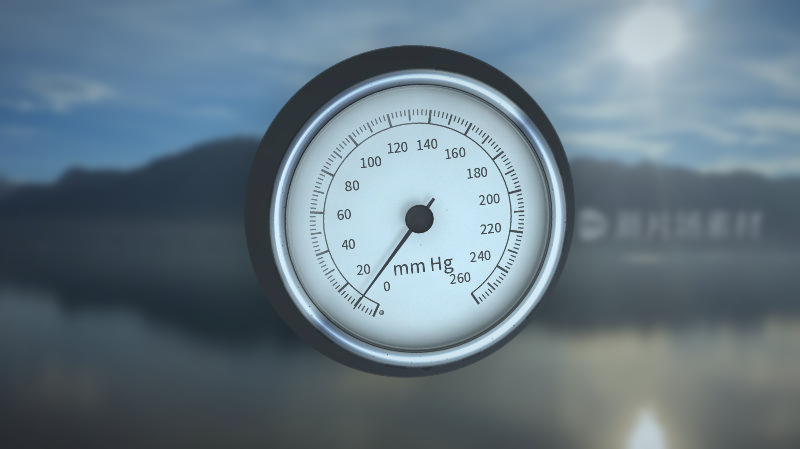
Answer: 10 (mmHg)
